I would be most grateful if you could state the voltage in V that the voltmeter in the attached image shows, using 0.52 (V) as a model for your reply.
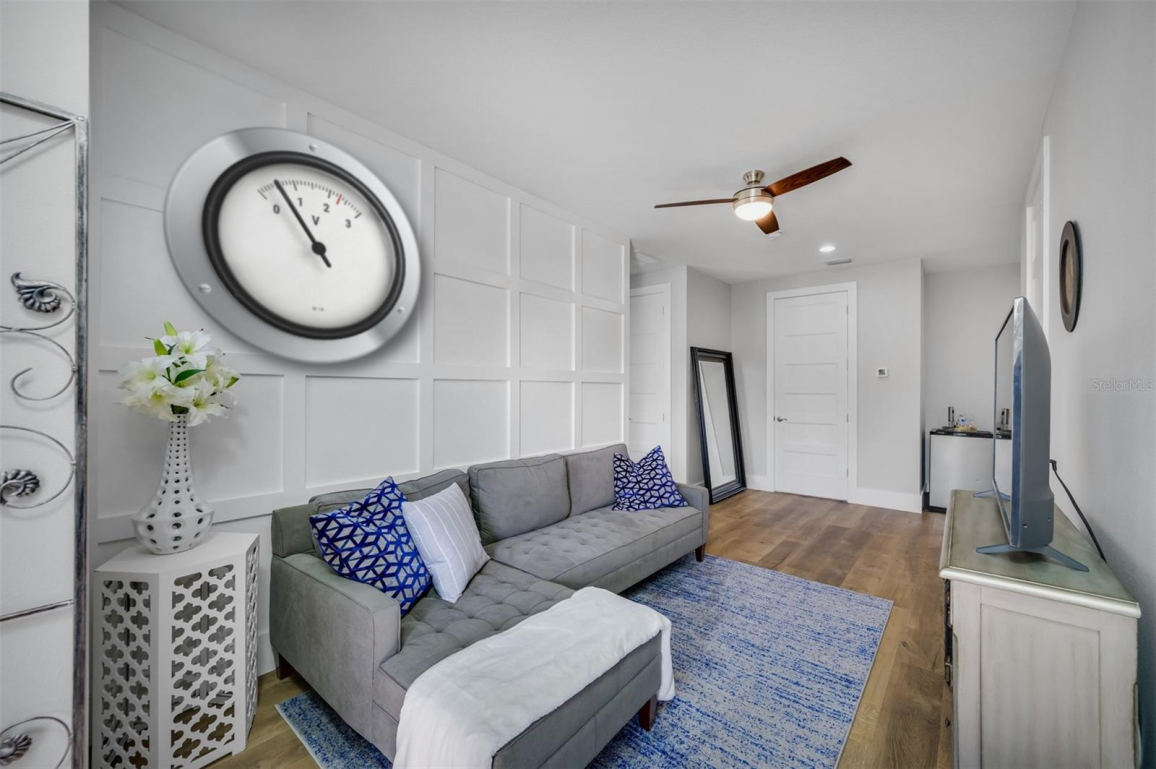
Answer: 0.5 (V)
